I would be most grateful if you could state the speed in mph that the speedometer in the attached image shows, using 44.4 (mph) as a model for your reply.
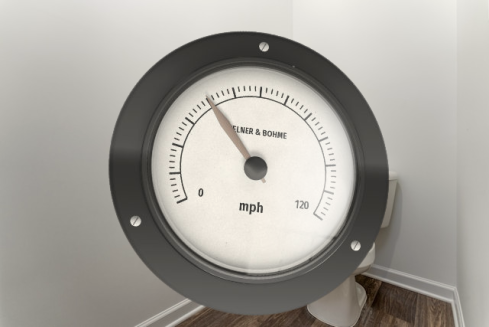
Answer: 40 (mph)
